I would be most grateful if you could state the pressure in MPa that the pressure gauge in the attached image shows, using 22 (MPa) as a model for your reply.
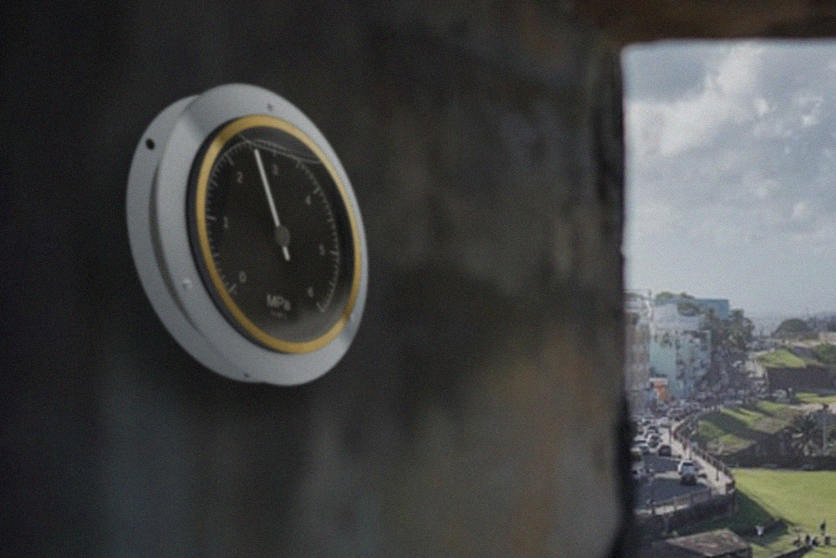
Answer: 2.5 (MPa)
